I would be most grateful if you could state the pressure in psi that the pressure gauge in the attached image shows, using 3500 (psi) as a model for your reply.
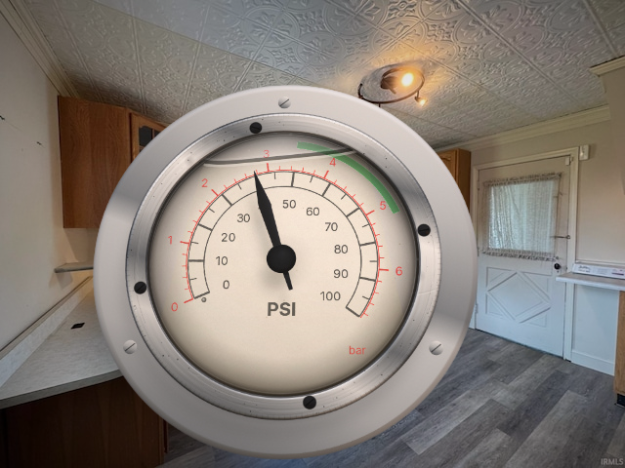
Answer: 40 (psi)
